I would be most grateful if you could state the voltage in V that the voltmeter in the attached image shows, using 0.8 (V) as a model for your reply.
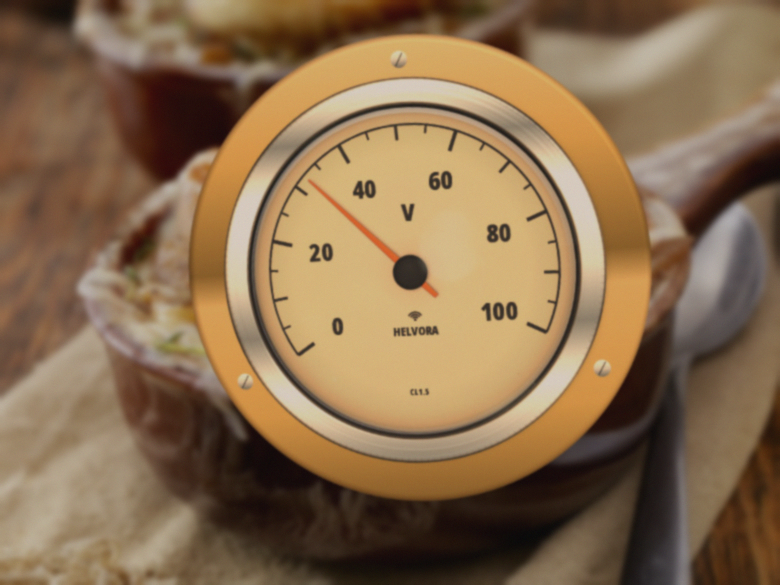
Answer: 32.5 (V)
